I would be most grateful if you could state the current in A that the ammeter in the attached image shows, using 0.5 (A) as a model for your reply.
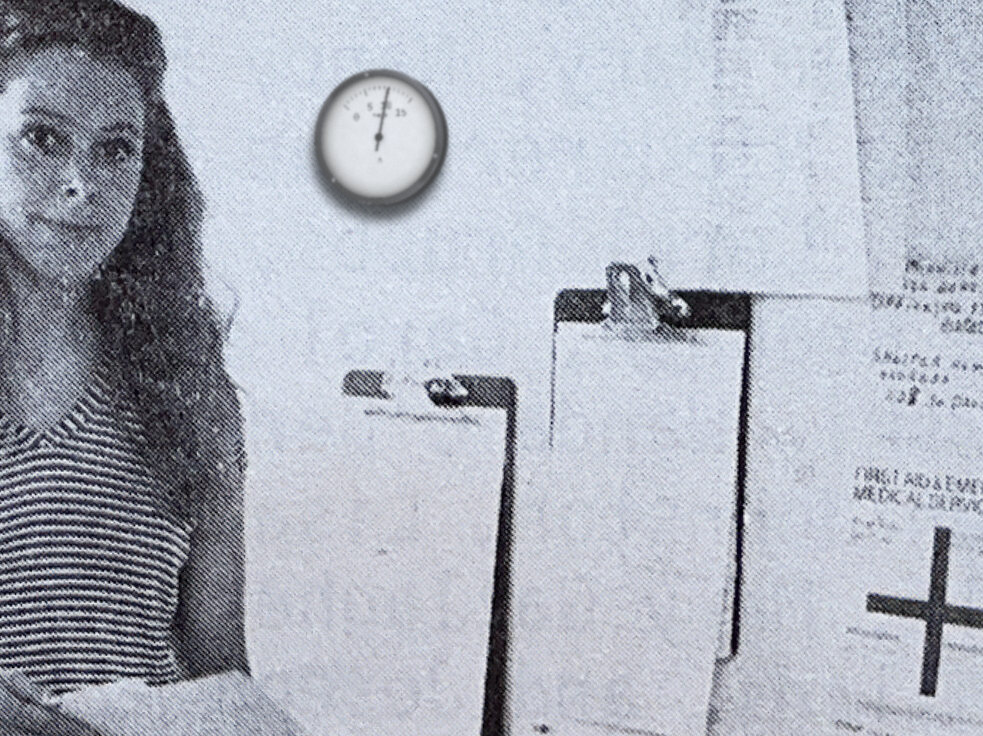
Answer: 10 (A)
